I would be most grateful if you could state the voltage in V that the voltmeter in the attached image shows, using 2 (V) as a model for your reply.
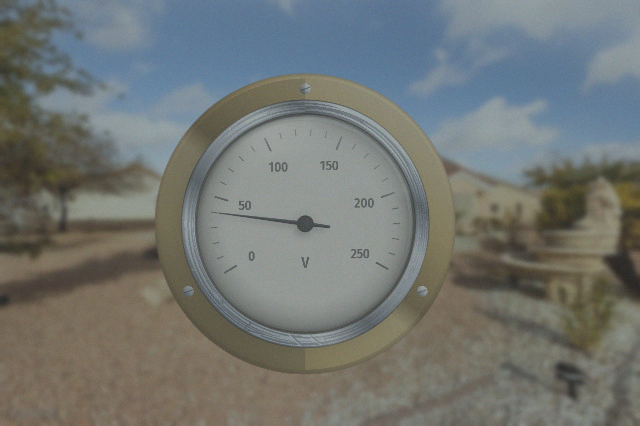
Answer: 40 (V)
